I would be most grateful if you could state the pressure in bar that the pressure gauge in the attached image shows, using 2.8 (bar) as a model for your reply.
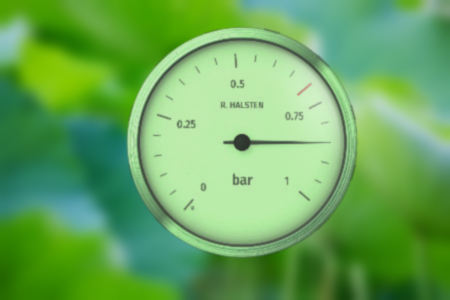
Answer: 0.85 (bar)
